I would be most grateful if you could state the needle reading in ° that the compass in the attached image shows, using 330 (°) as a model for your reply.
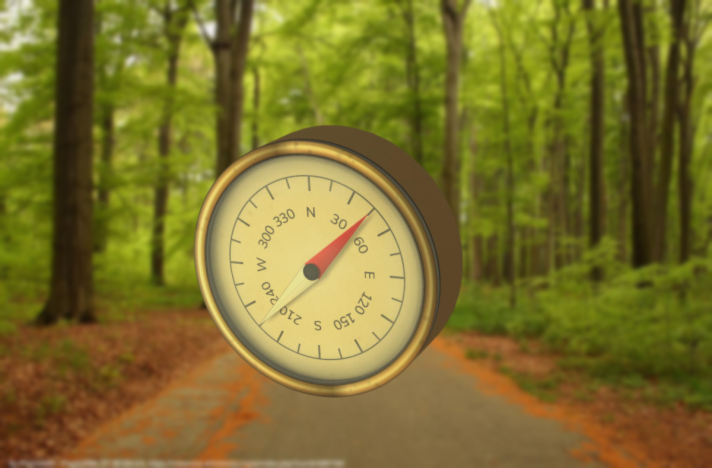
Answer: 45 (°)
